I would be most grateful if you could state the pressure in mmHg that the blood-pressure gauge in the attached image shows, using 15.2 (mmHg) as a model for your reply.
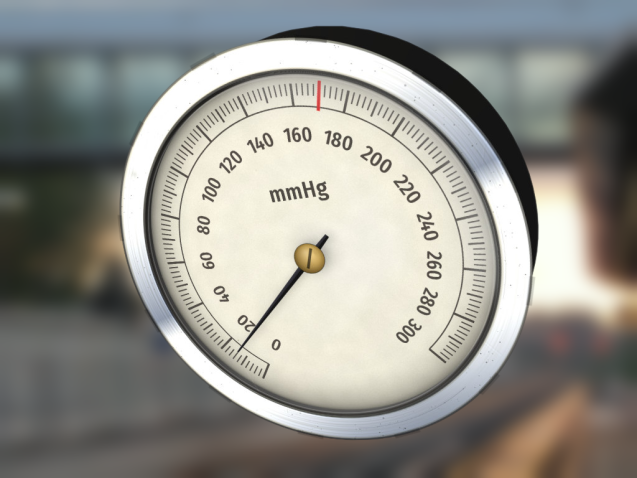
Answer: 14 (mmHg)
